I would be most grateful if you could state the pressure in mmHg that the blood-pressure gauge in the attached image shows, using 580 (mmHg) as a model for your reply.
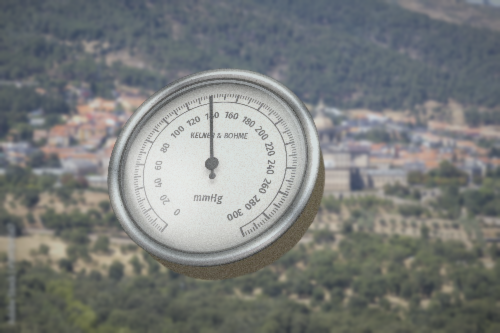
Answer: 140 (mmHg)
